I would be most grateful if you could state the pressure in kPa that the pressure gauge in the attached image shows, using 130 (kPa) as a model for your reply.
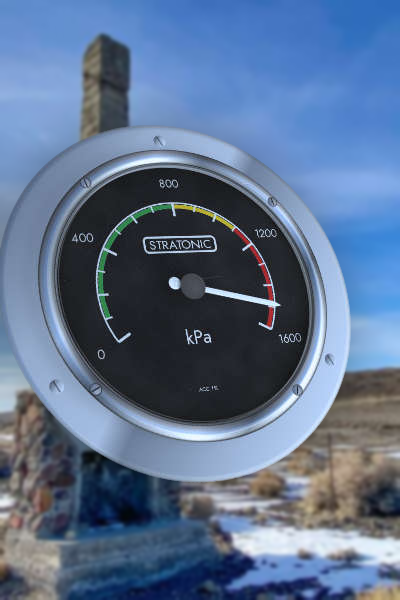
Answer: 1500 (kPa)
